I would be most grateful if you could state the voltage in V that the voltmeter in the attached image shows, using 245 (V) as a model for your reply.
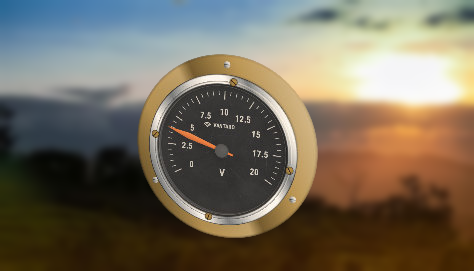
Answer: 4 (V)
